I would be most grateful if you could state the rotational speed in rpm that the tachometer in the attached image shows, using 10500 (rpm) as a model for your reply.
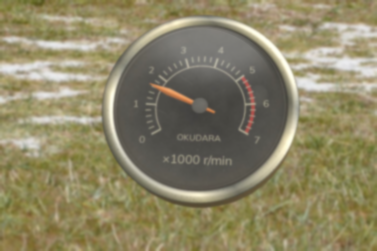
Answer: 1600 (rpm)
